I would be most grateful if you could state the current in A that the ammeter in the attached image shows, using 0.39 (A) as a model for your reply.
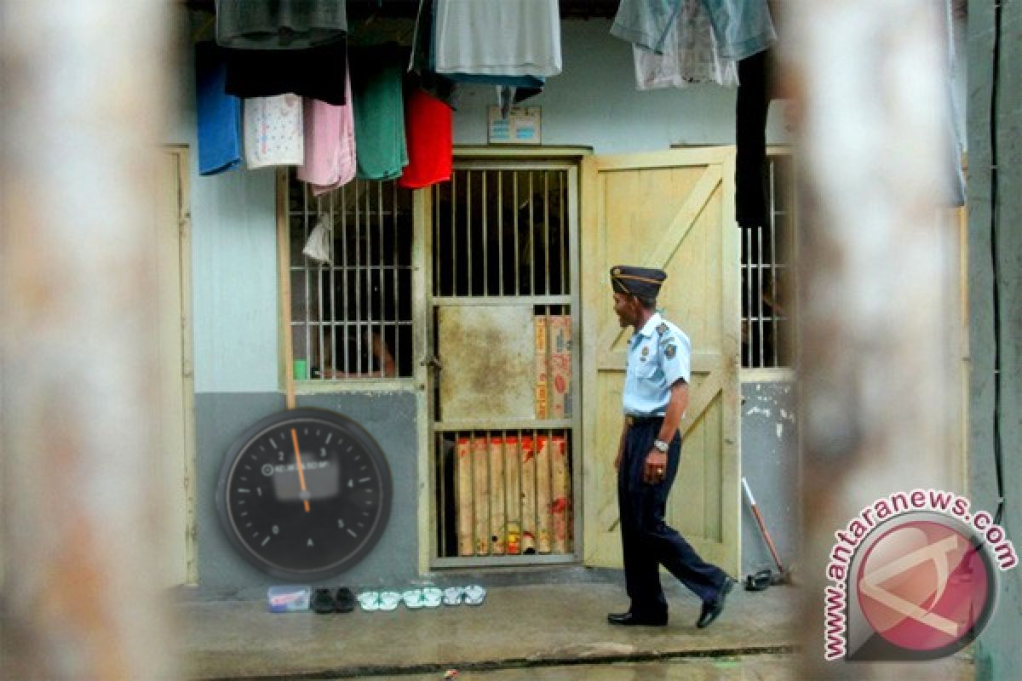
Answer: 2.4 (A)
